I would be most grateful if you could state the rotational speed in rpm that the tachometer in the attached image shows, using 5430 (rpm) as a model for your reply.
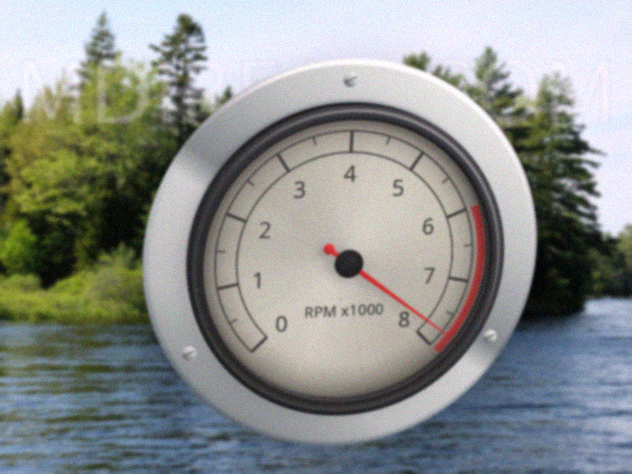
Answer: 7750 (rpm)
